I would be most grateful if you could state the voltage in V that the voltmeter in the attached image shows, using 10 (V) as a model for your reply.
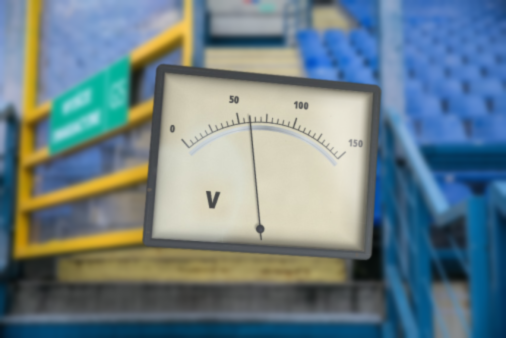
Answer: 60 (V)
